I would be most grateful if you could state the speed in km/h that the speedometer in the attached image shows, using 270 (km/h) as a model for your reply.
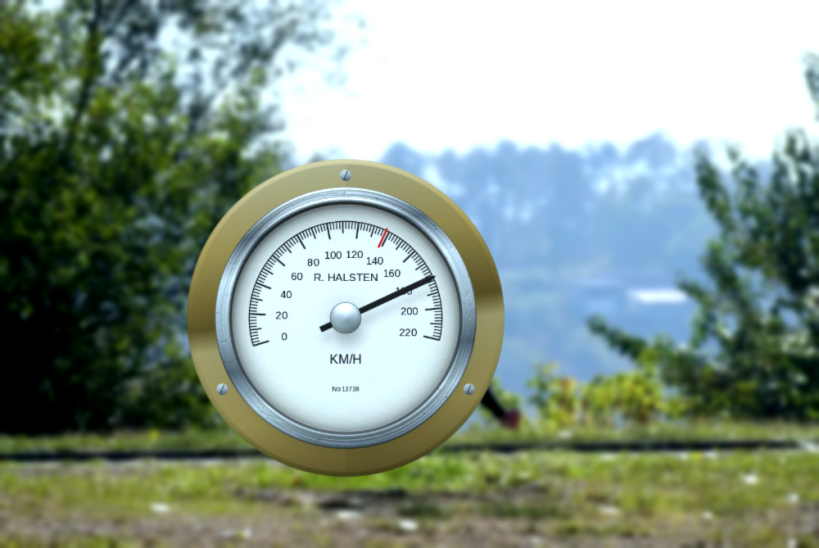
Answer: 180 (km/h)
